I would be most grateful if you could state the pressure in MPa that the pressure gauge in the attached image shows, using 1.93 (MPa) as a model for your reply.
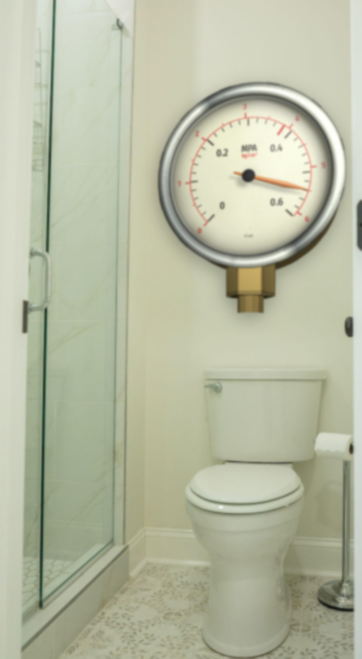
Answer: 0.54 (MPa)
